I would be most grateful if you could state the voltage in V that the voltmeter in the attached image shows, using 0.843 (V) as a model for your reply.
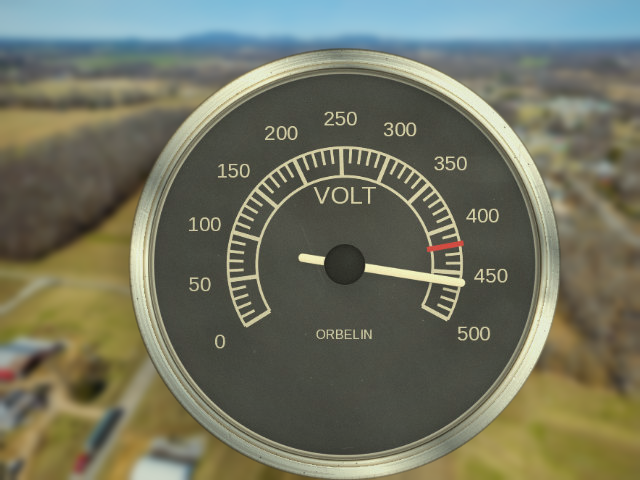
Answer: 460 (V)
